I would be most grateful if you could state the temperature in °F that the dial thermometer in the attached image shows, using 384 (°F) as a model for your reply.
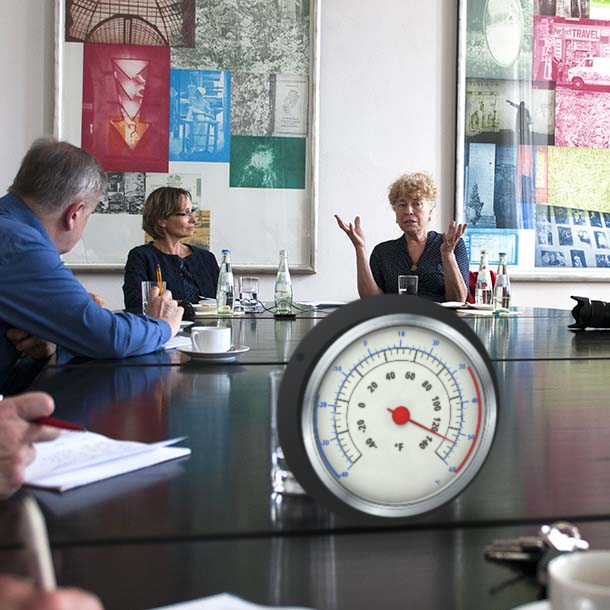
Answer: 128 (°F)
